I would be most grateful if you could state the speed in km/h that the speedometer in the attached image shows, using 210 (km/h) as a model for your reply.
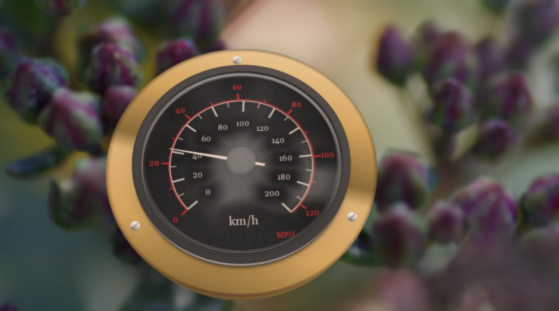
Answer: 40 (km/h)
